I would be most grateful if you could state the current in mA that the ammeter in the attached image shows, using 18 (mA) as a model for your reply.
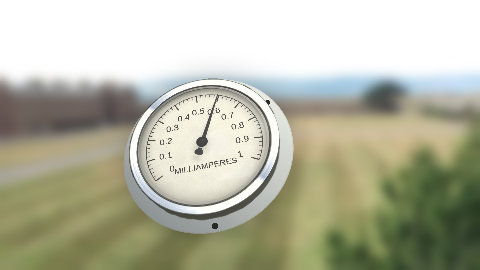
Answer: 0.6 (mA)
